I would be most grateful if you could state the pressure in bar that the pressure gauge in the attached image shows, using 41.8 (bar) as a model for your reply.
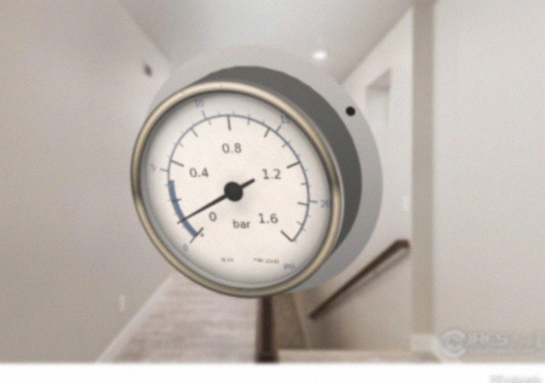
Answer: 0.1 (bar)
